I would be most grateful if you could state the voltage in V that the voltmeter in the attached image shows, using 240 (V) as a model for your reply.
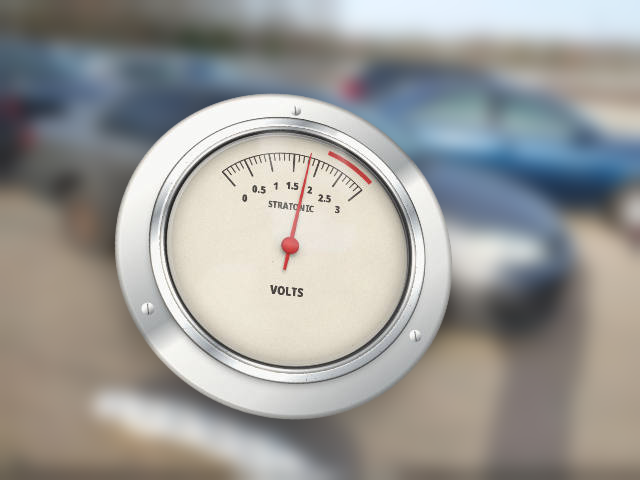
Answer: 1.8 (V)
